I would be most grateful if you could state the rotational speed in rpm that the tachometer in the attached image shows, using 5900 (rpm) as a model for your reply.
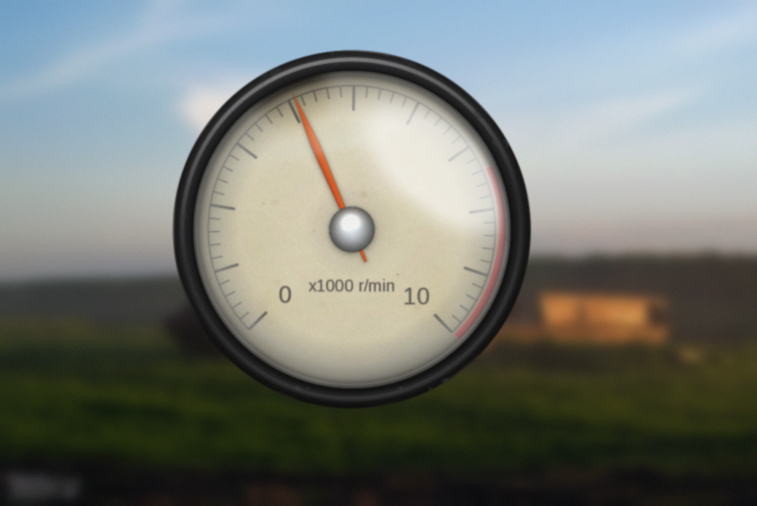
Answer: 4100 (rpm)
